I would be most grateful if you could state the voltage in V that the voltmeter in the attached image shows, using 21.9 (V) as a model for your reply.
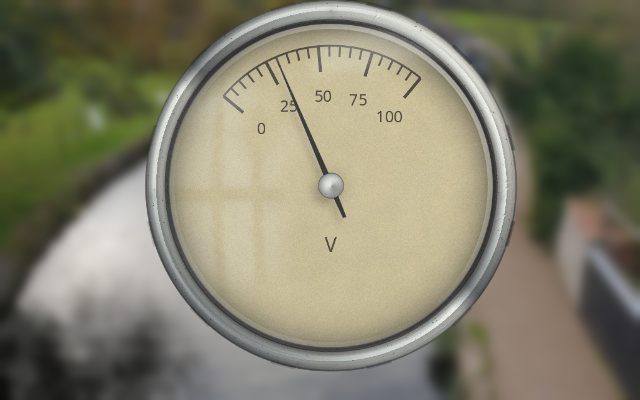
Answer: 30 (V)
